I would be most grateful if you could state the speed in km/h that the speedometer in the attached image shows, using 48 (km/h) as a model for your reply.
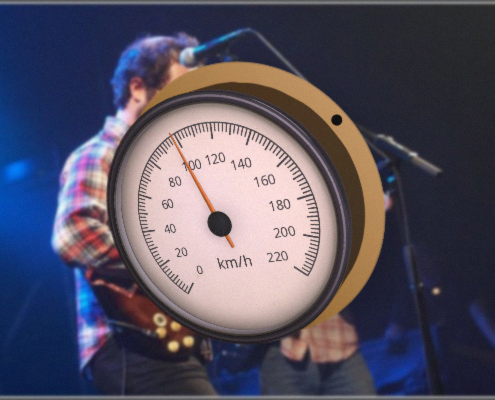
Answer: 100 (km/h)
